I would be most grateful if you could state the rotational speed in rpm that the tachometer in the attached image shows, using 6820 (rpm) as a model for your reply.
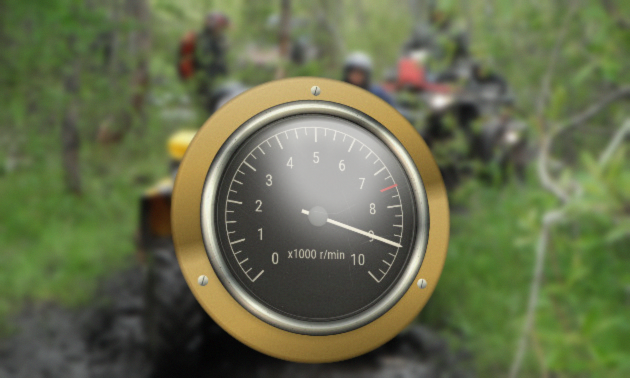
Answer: 9000 (rpm)
